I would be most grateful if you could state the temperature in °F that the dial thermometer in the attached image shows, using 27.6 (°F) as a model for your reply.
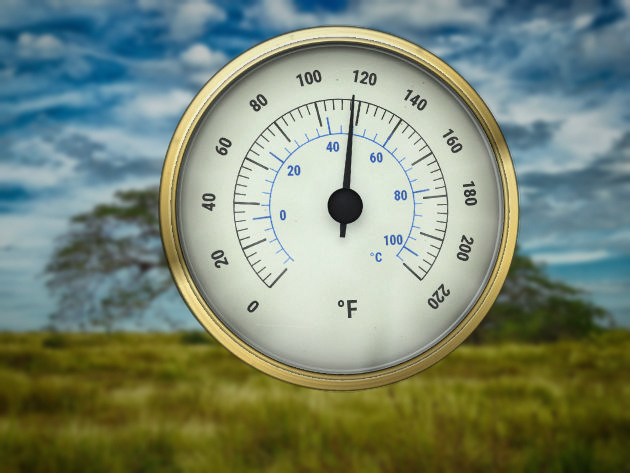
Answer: 116 (°F)
